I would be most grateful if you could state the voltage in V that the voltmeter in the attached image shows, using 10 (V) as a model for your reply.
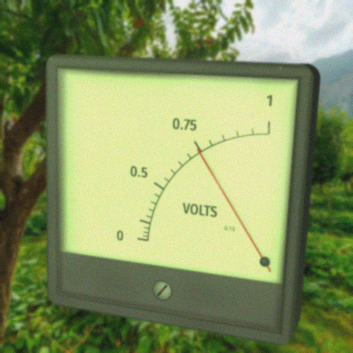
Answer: 0.75 (V)
